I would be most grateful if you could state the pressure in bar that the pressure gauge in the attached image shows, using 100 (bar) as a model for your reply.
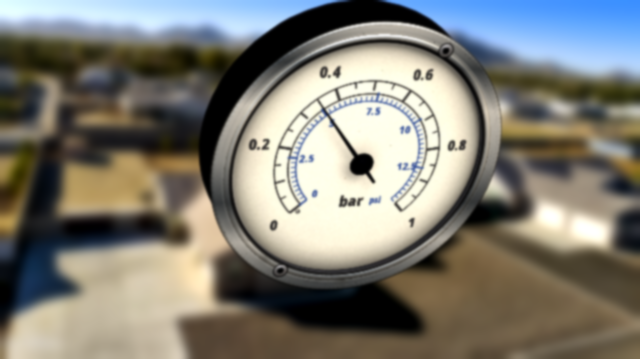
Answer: 0.35 (bar)
